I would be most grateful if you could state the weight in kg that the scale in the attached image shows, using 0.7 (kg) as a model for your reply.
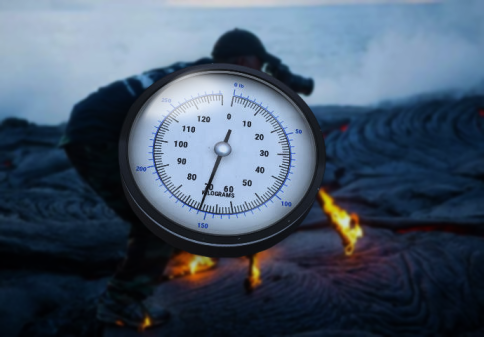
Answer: 70 (kg)
